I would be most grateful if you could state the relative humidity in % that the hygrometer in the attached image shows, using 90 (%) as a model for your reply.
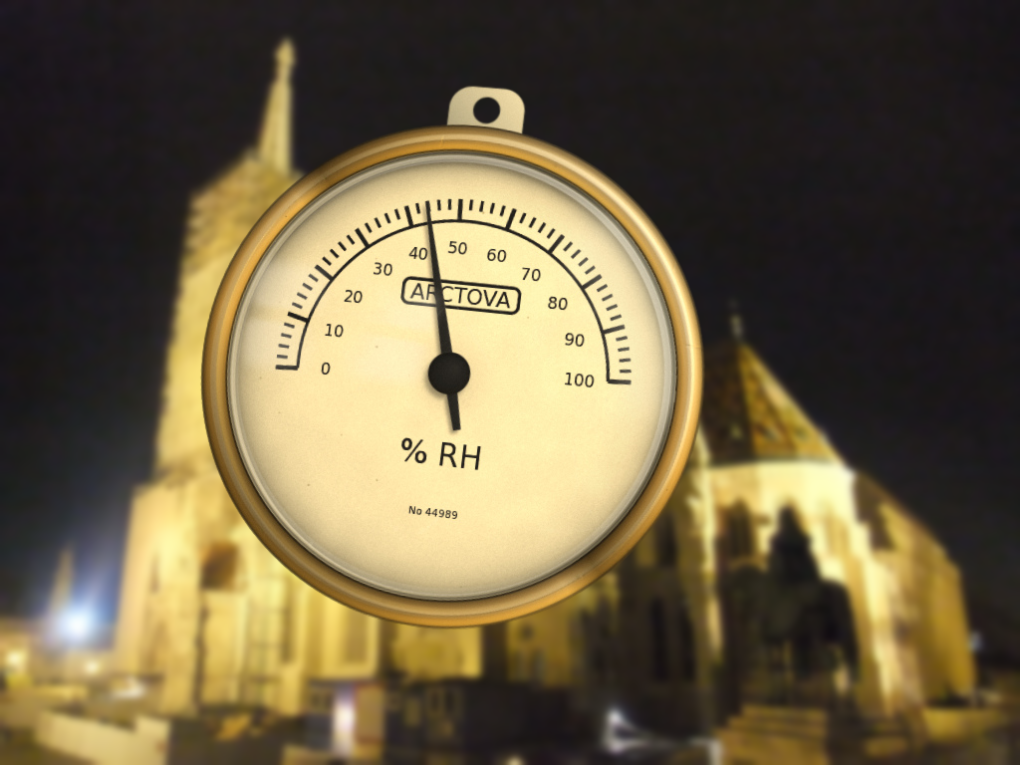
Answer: 44 (%)
